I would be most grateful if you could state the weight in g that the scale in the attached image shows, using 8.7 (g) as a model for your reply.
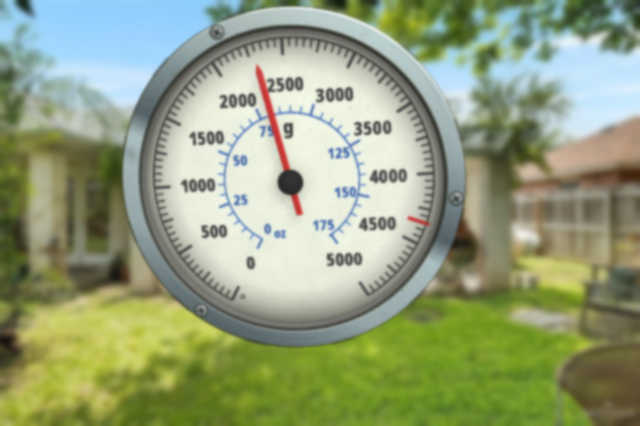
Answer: 2300 (g)
